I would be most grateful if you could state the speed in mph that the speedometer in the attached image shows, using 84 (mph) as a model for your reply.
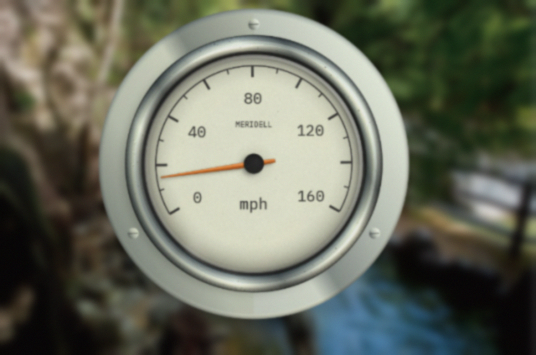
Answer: 15 (mph)
